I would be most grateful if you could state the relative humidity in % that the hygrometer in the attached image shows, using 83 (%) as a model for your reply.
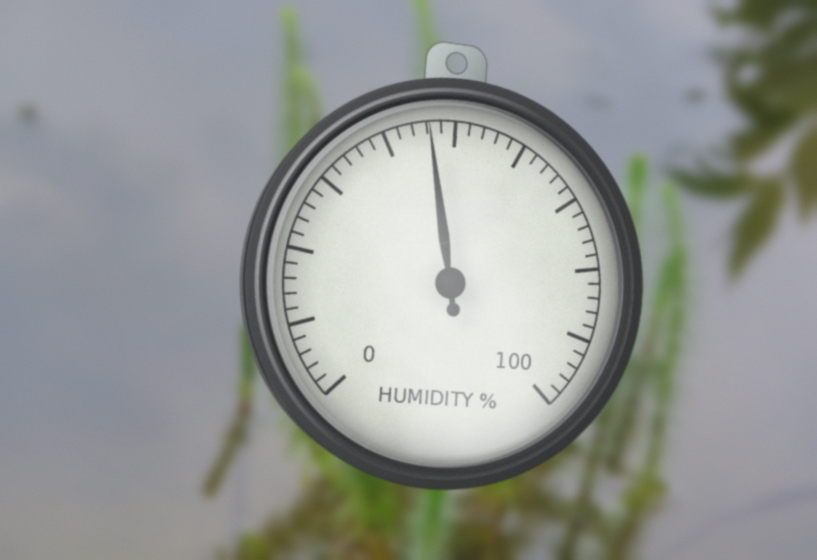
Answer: 46 (%)
